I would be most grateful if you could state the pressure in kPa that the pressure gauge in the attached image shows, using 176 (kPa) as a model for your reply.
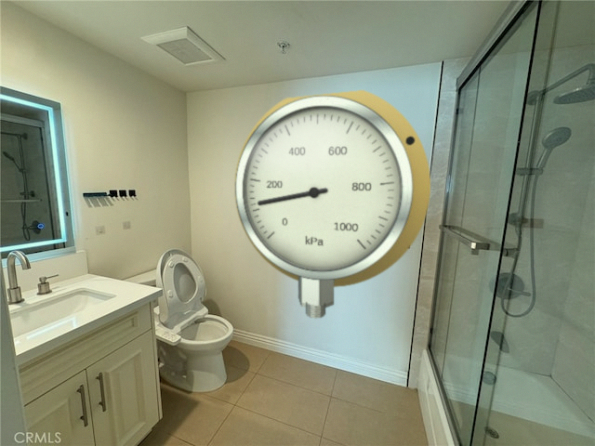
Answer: 120 (kPa)
